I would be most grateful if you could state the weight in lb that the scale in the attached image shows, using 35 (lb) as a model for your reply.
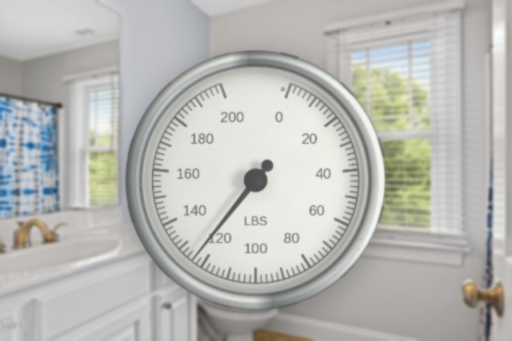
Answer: 124 (lb)
